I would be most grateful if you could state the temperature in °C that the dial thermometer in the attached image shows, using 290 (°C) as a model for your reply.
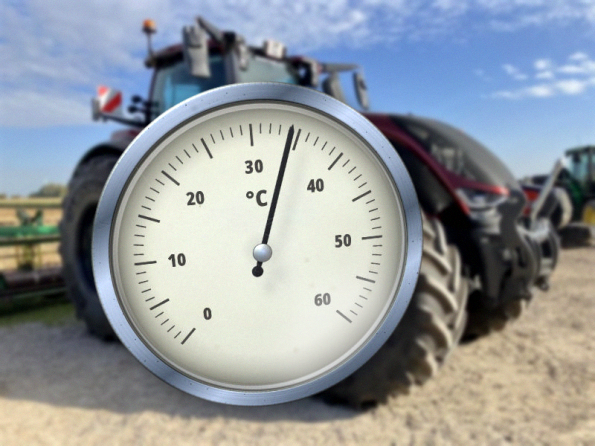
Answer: 34 (°C)
